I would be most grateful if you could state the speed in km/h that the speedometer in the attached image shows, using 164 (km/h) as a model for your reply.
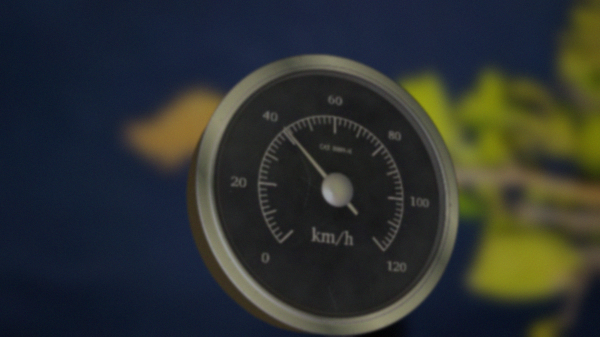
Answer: 40 (km/h)
